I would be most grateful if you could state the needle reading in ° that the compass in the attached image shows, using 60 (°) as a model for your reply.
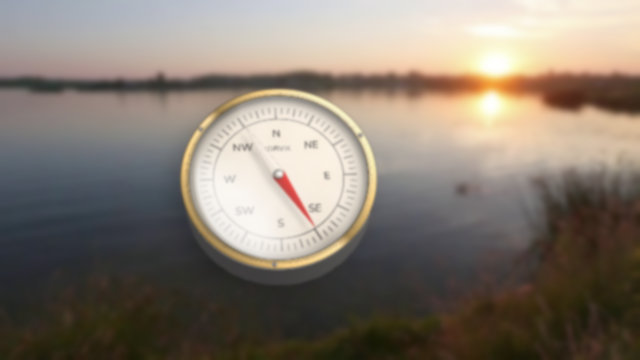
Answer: 150 (°)
